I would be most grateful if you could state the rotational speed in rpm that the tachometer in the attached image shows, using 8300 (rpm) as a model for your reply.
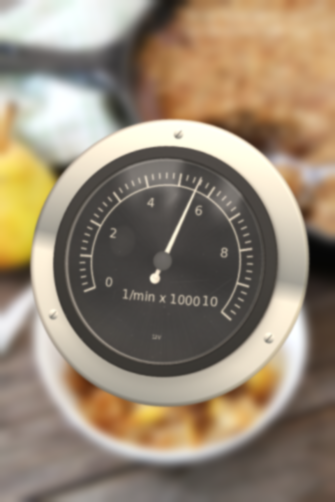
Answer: 5600 (rpm)
